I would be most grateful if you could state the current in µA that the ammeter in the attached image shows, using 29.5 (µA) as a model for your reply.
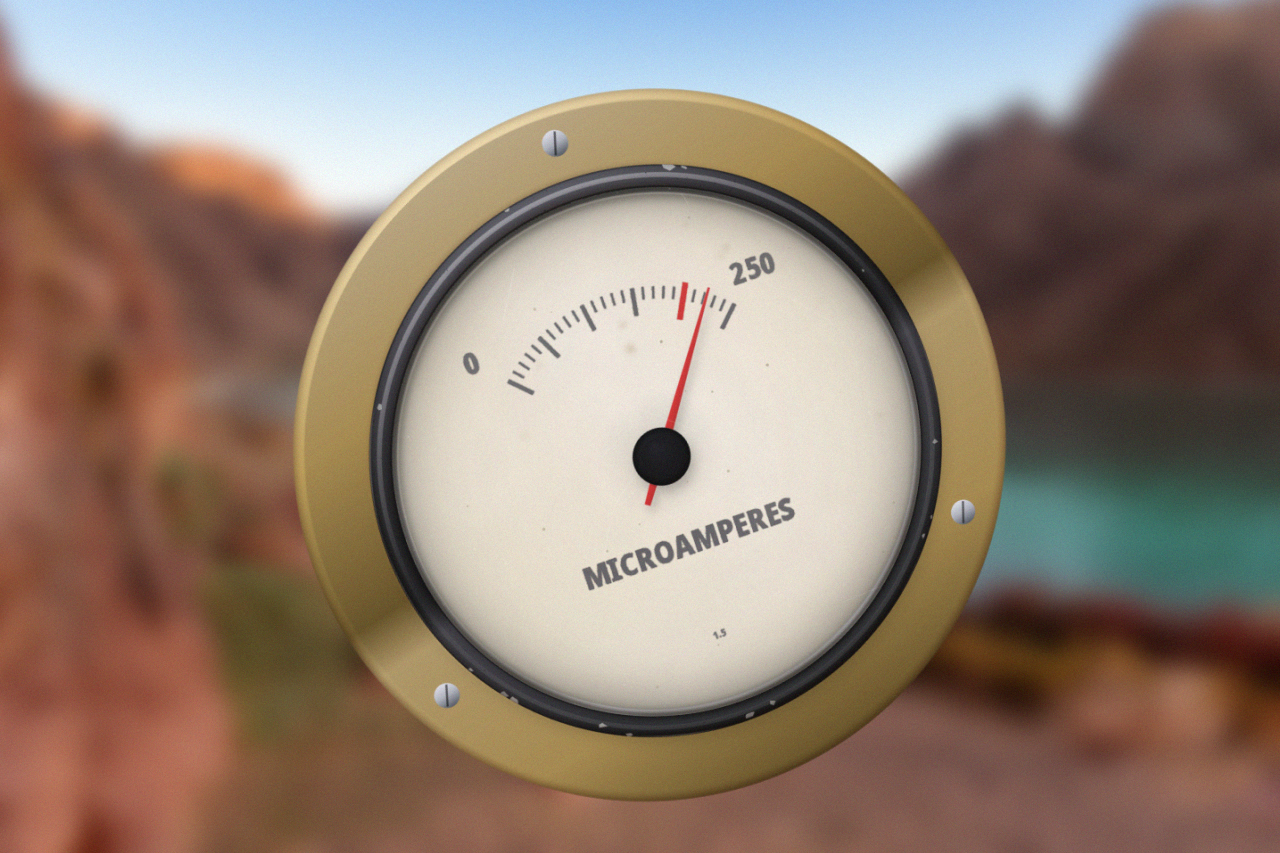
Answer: 220 (µA)
